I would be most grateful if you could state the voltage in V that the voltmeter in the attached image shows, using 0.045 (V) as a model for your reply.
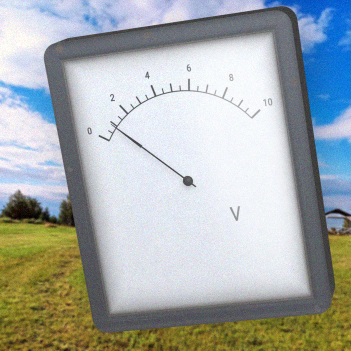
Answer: 1 (V)
